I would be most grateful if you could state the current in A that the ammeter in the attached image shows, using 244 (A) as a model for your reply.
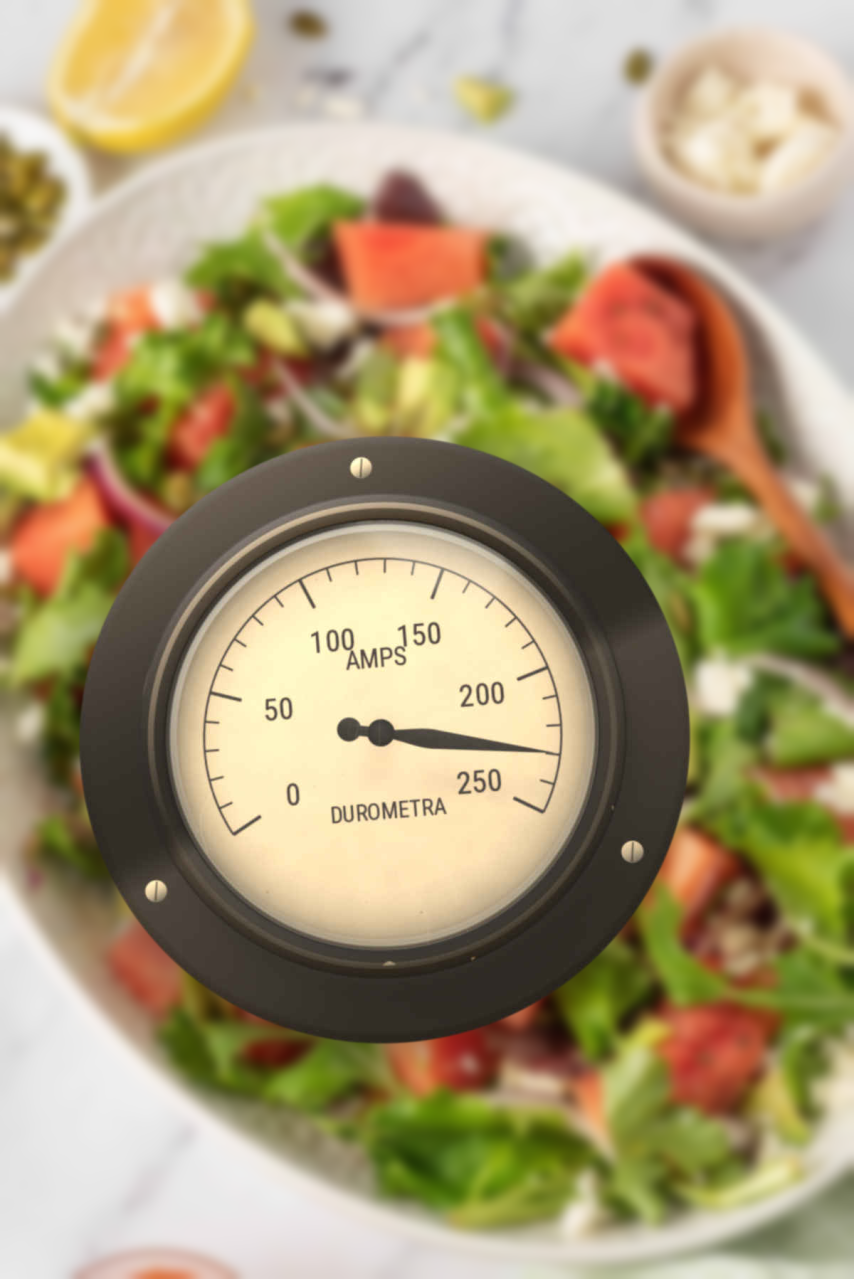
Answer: 230 (A)
